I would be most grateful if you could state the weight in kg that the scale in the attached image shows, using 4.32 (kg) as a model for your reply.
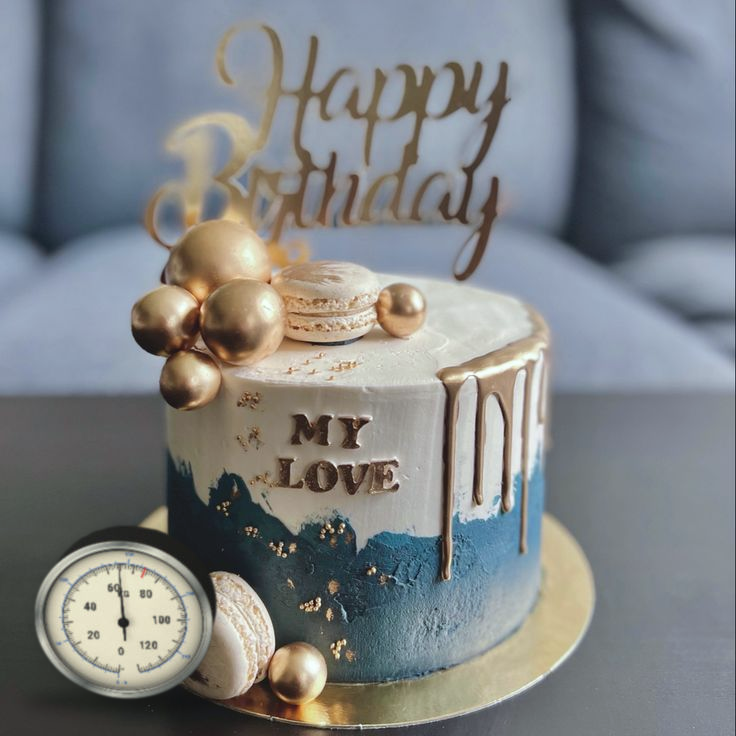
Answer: 65 (kg)
